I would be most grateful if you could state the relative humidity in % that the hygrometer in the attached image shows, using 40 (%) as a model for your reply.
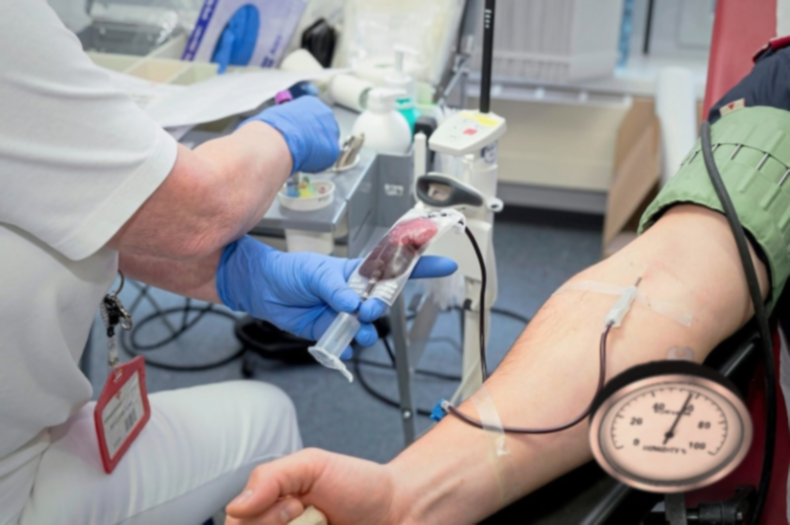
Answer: 56 (%)
